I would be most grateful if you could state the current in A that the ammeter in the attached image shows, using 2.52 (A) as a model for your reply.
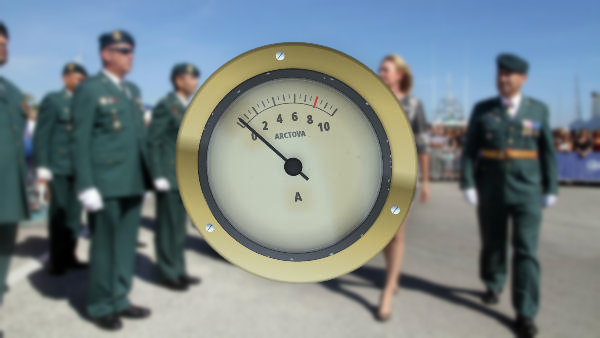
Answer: 0.5 (A)
